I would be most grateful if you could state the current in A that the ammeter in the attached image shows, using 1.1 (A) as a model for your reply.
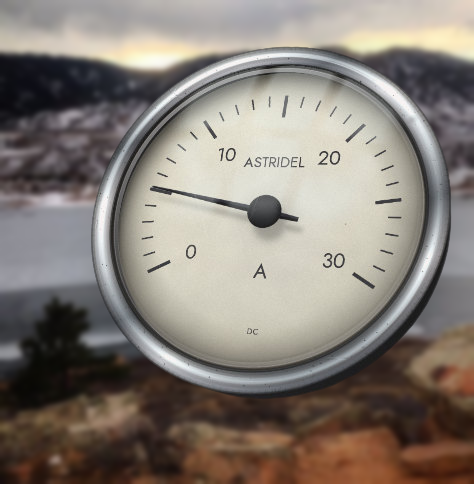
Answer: 5 (A)
